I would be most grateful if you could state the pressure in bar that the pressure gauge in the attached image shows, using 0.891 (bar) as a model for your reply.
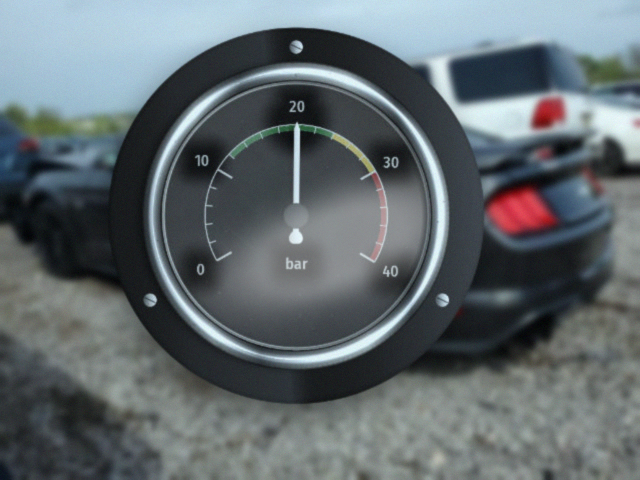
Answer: 20 (bar)
